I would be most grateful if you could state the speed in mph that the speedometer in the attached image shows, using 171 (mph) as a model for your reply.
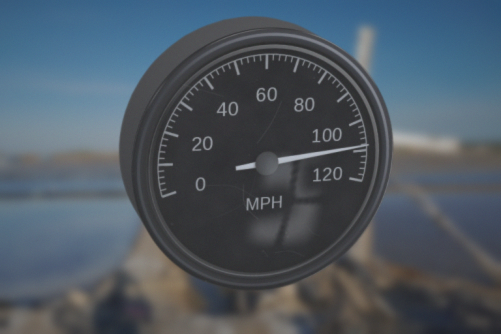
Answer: 108 (mph)
